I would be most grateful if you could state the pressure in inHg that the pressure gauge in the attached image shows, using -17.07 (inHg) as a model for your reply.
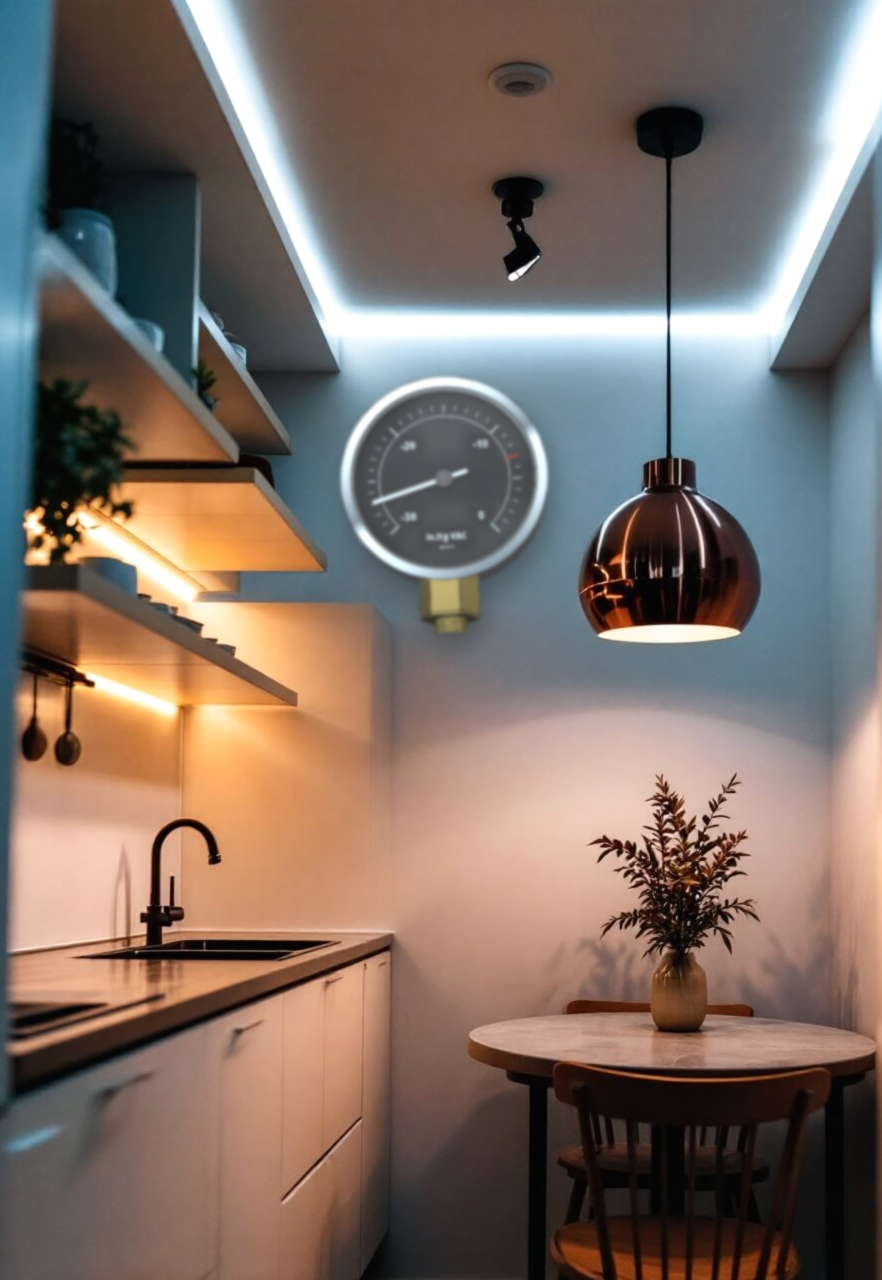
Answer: -27 (inHg)
